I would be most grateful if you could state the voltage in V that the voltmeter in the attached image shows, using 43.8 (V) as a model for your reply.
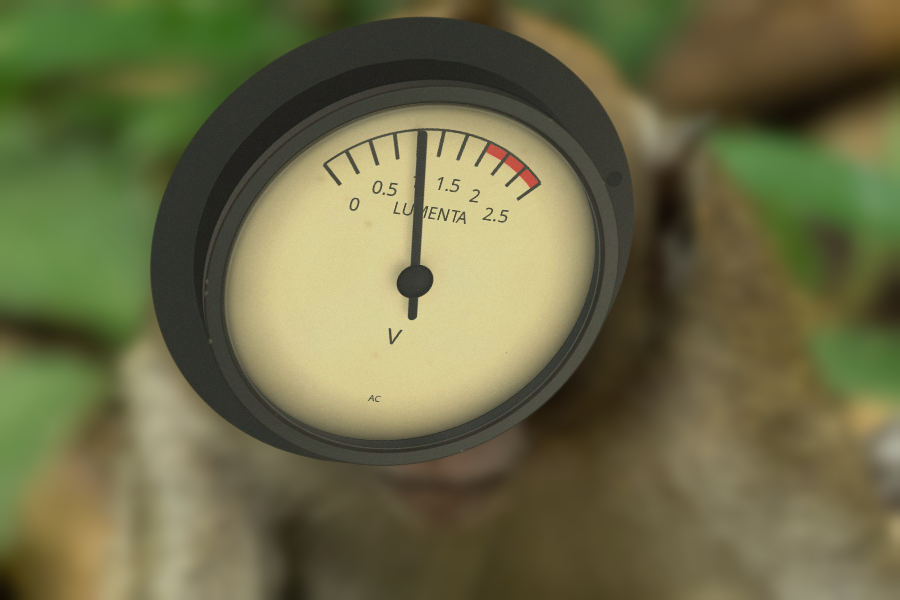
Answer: 1 (V)
